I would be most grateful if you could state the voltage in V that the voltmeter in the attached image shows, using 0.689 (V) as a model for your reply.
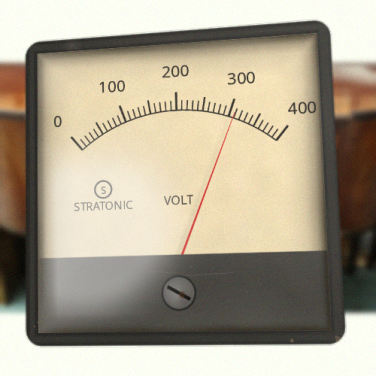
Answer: 310 (V)
